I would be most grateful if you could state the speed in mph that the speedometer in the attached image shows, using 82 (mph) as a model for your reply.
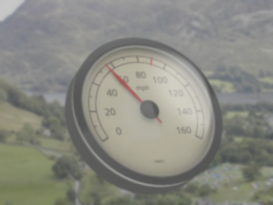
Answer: 55 (mph)
